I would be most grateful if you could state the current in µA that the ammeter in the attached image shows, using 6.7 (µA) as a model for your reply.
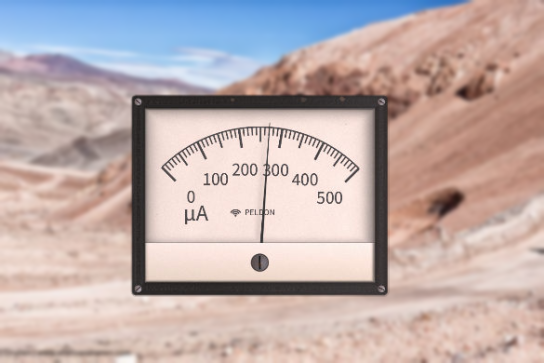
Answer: 270 (µA)
